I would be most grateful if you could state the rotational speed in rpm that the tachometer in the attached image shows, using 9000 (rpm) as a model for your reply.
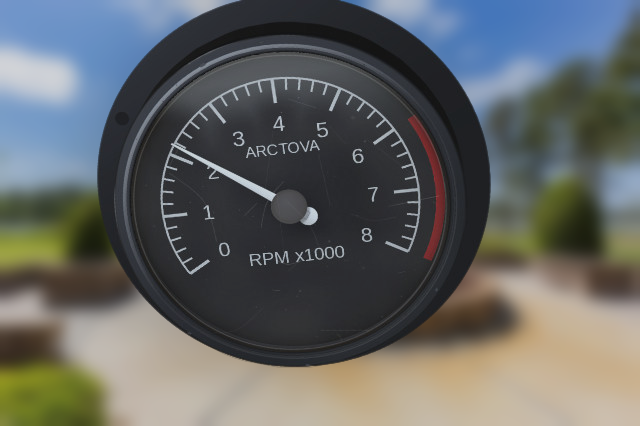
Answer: 2200 (rpm)
